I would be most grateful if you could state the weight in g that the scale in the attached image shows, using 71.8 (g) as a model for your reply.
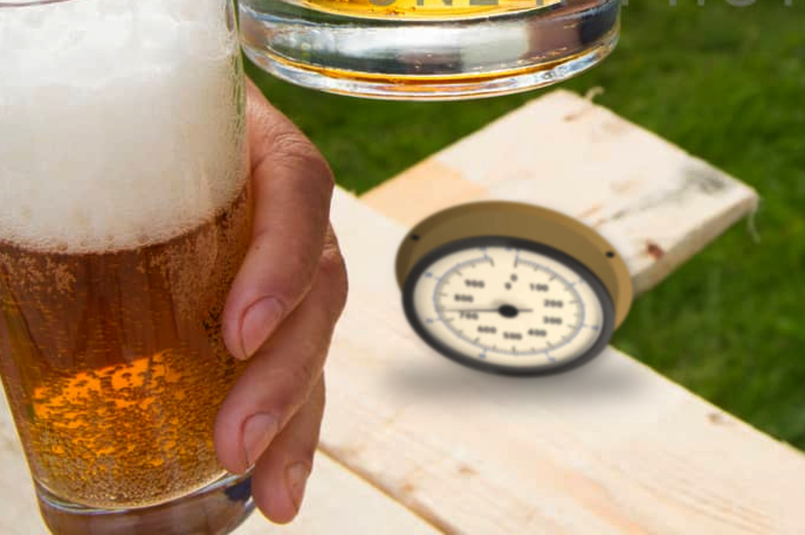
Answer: 750 (g)
